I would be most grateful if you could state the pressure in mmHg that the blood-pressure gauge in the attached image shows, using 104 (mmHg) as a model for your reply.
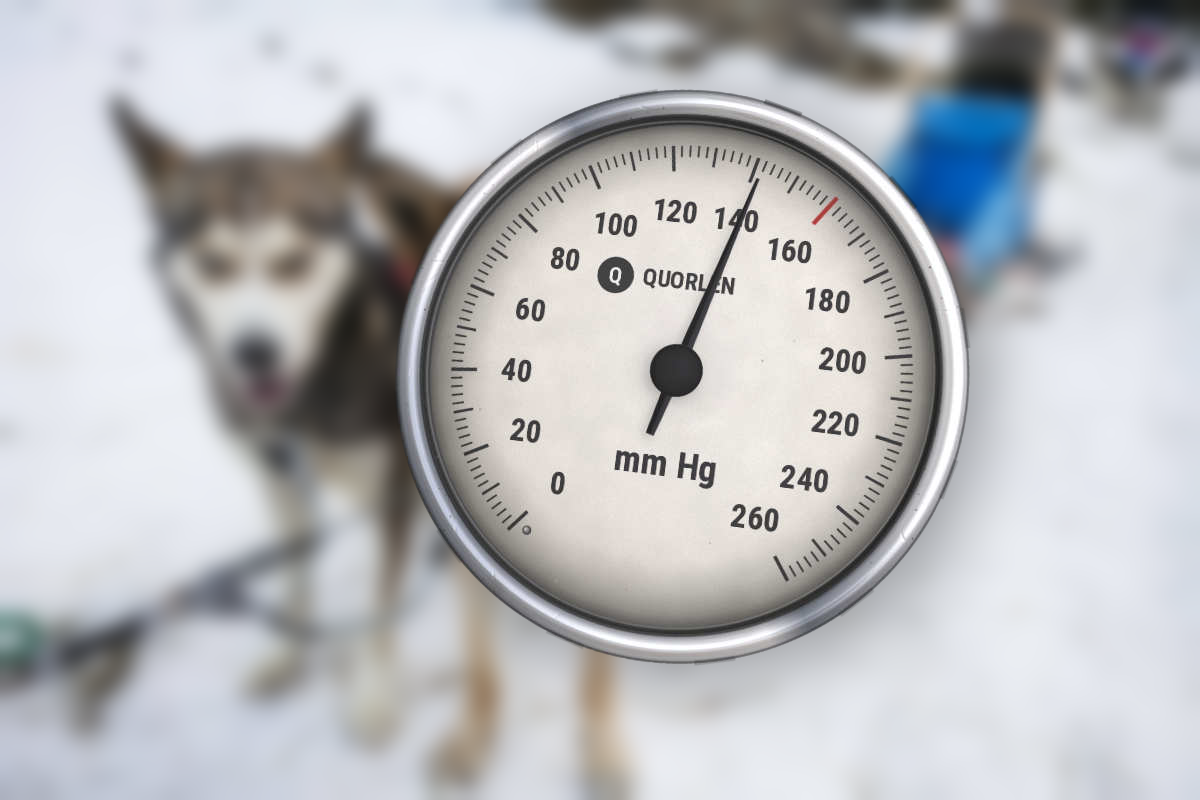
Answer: 142 (mmHg)
